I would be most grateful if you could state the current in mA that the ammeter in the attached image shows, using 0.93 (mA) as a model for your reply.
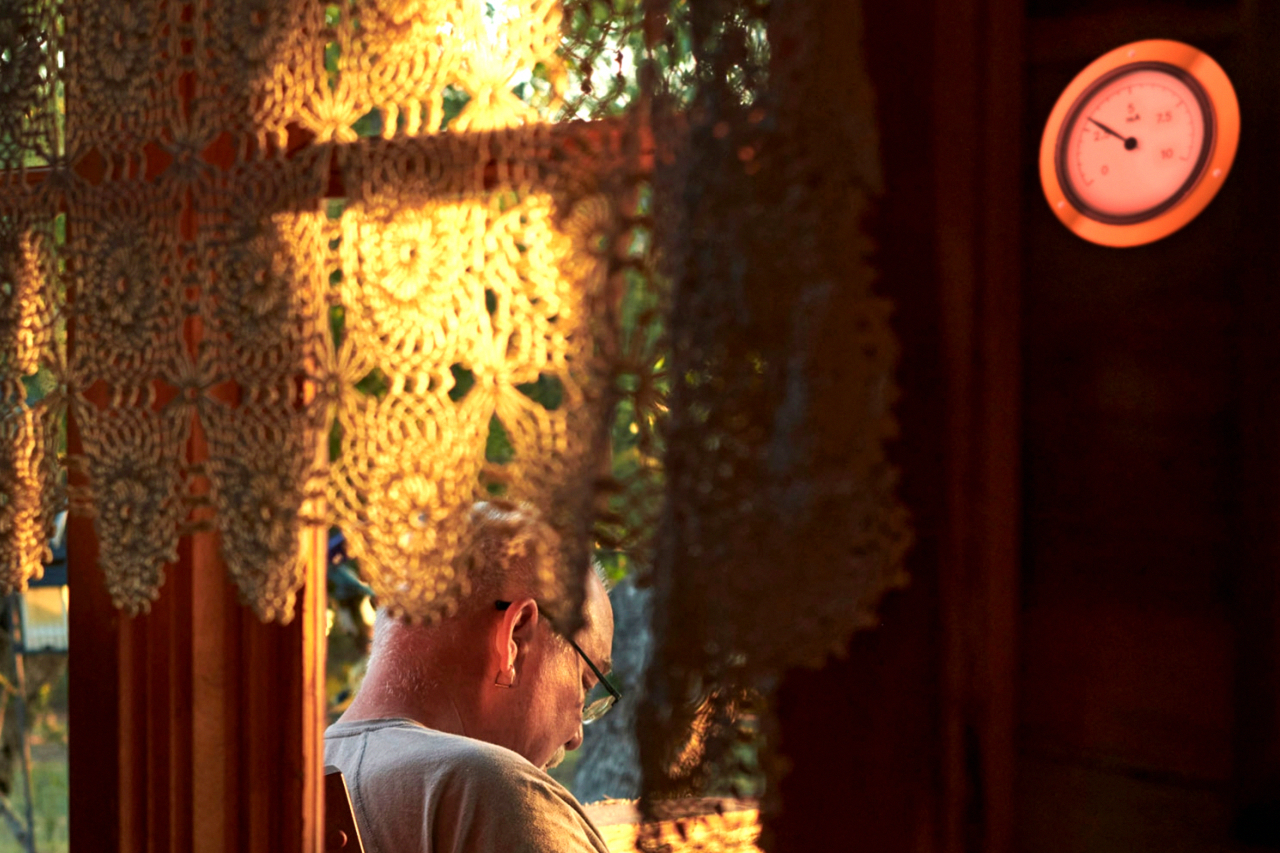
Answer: 3 (mA)
